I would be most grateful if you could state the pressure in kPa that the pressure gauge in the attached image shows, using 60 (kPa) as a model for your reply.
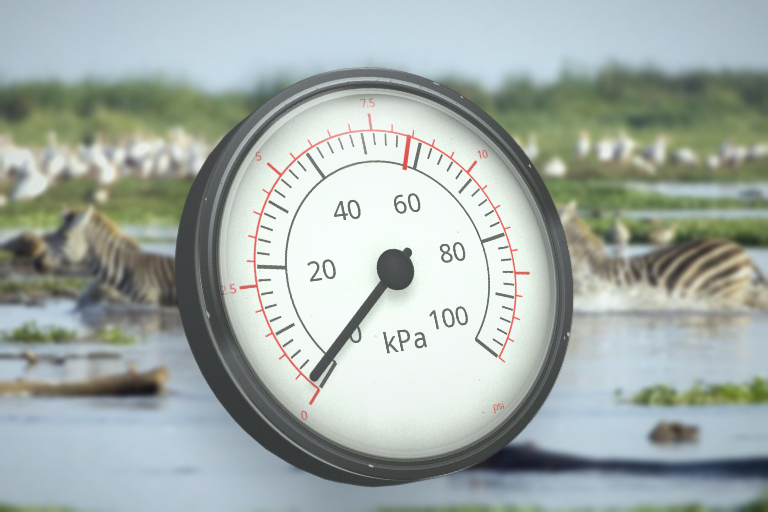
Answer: 2 (kPa)
